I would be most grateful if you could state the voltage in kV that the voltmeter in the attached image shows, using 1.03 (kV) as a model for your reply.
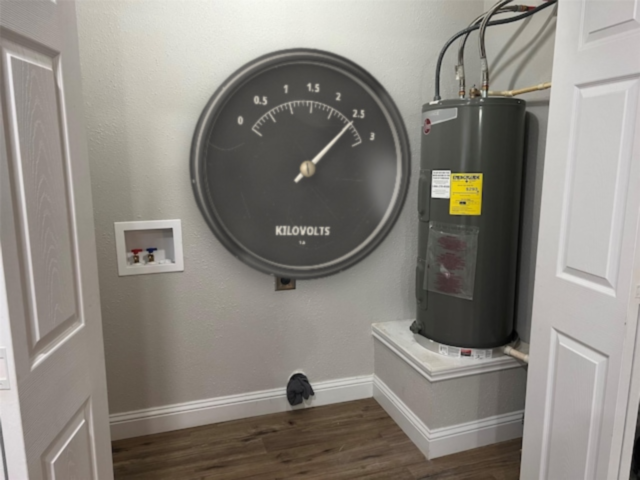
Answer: 2.5 (kV)
